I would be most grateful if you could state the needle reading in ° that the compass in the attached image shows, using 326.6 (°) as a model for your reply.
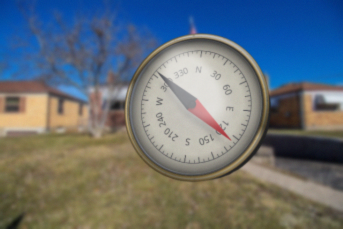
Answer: 125 (°)
